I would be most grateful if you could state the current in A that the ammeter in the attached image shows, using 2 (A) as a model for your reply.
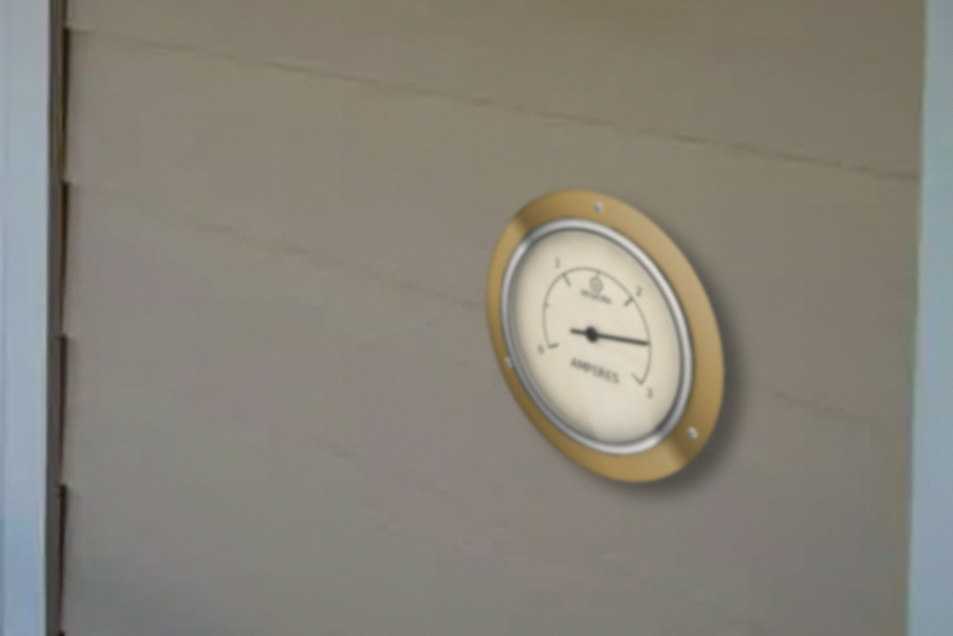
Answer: 2.5 (A)
